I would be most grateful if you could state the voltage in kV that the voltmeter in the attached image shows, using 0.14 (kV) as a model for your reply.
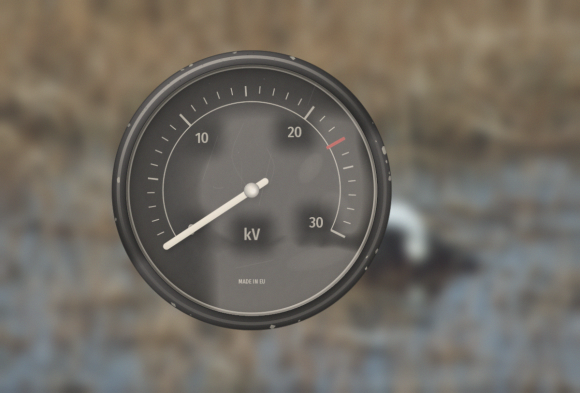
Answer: 0 (kV)
